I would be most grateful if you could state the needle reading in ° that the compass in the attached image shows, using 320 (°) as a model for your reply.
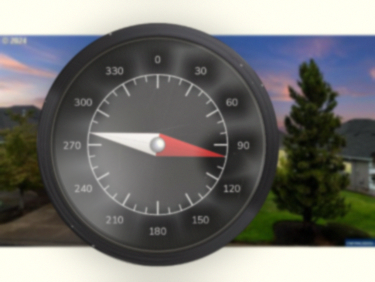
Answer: 100 (°)
